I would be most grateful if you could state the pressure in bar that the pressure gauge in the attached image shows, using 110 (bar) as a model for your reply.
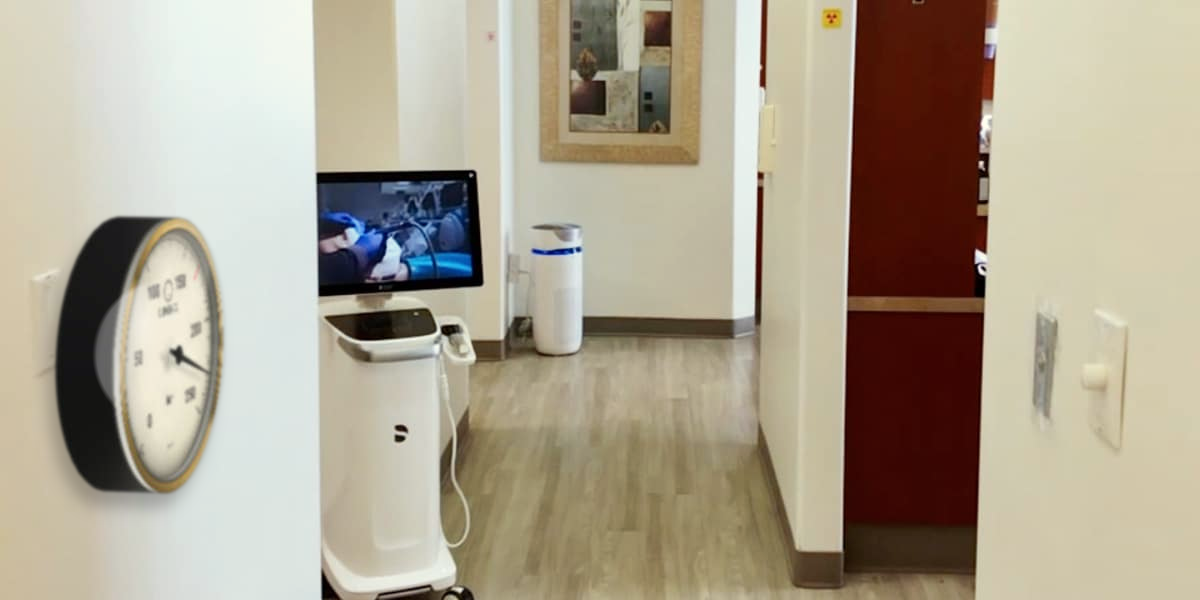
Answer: 230 (bar)
